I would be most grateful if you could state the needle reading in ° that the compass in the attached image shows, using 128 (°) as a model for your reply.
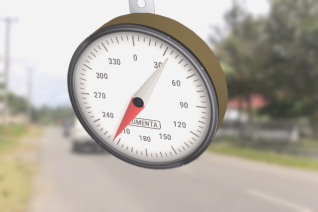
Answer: 215 (°)
